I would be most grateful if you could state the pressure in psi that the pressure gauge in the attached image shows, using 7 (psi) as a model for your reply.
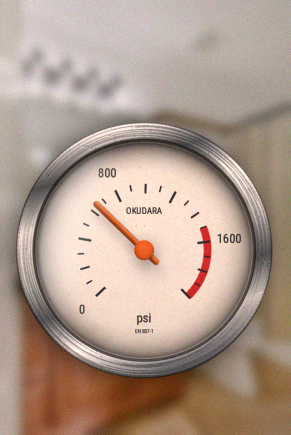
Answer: 650 (psi)
